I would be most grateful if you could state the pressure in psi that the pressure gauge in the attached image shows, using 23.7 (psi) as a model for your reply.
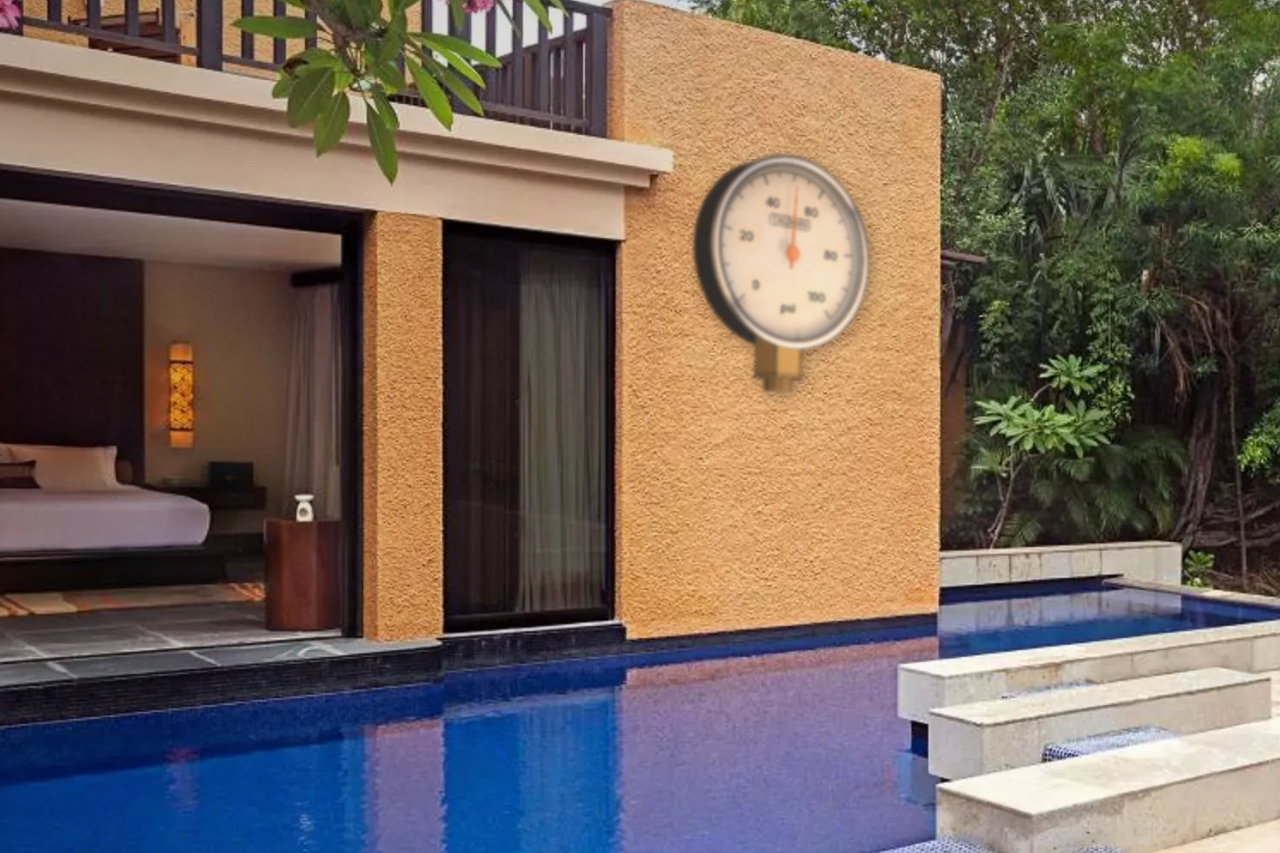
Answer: 50 (psi)
